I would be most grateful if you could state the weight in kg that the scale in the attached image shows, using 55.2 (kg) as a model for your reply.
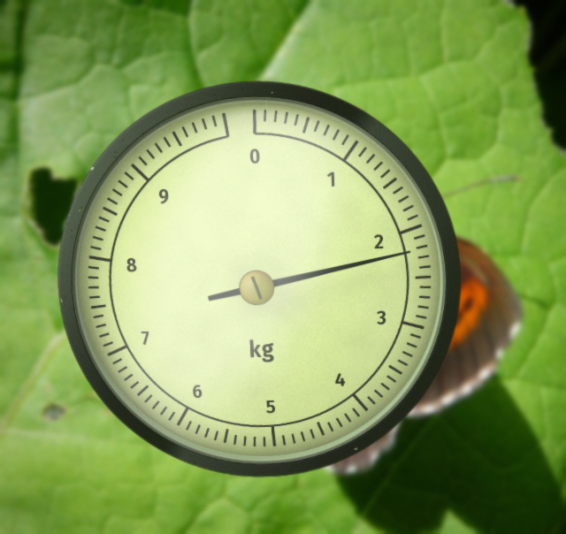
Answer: 2.2 (kg)
